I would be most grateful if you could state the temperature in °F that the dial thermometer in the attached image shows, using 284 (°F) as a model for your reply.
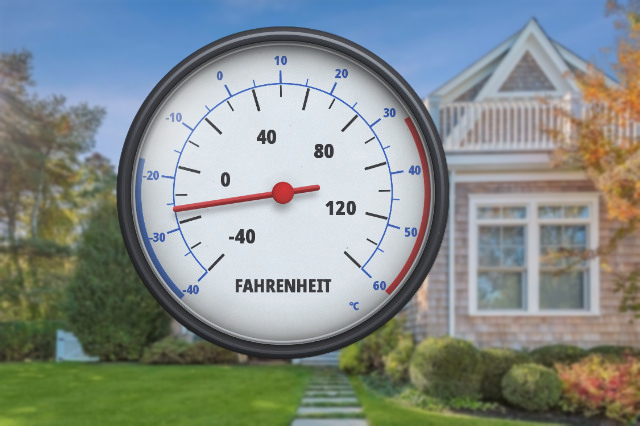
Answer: -15 (°F)
